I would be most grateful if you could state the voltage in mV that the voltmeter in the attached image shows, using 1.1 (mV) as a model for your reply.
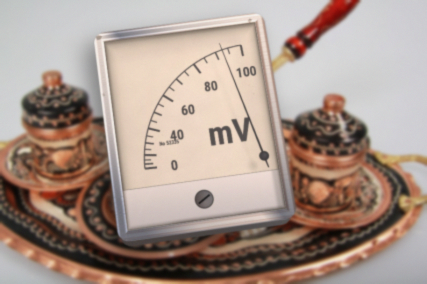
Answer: 92.5 (mV)
